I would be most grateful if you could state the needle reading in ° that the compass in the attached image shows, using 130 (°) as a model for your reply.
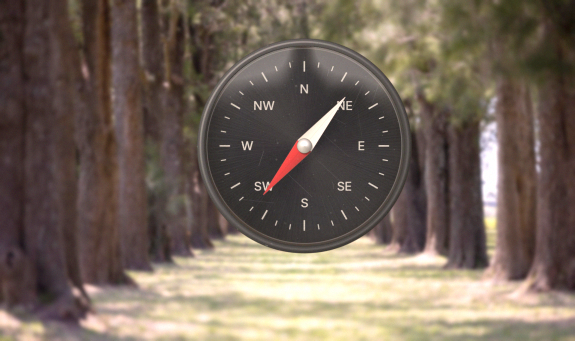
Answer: 220 (°)
